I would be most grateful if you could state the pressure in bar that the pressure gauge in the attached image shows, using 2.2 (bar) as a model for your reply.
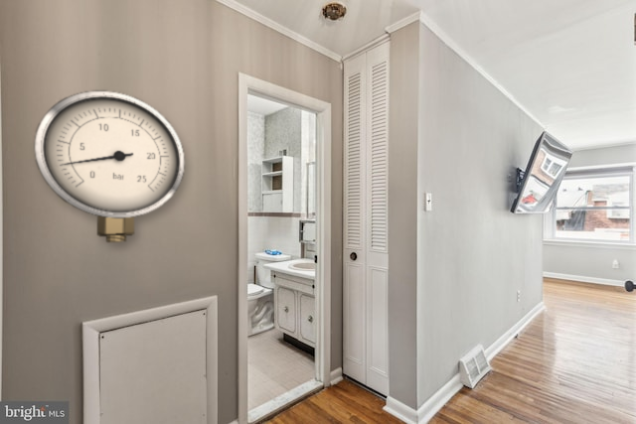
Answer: 2.5 (bar)
